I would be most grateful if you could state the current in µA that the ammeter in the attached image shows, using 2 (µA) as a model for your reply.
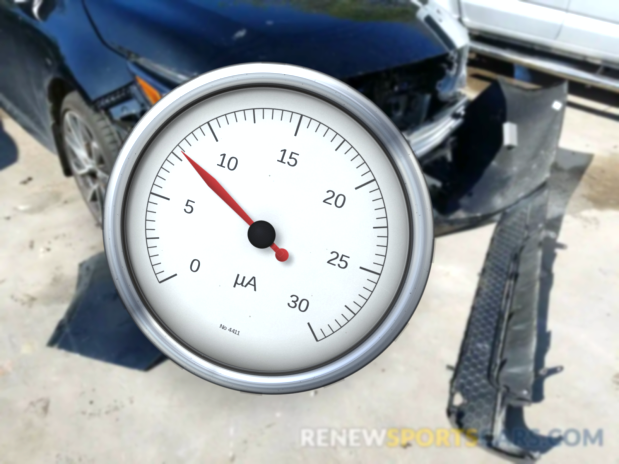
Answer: 8 (µA)
